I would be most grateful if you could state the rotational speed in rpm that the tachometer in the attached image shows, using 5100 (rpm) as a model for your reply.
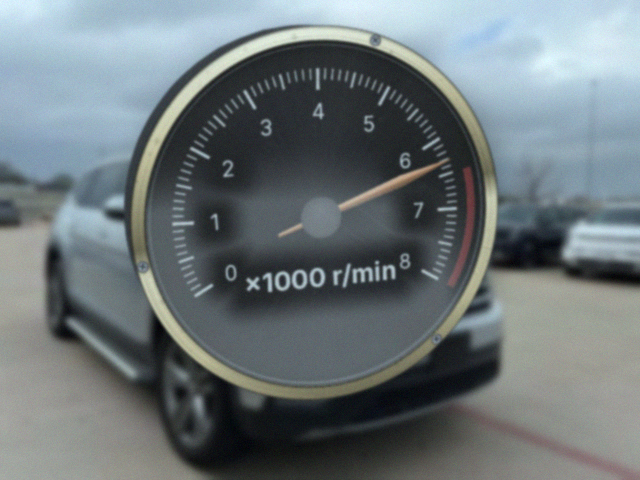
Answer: 6300 (rpm)
